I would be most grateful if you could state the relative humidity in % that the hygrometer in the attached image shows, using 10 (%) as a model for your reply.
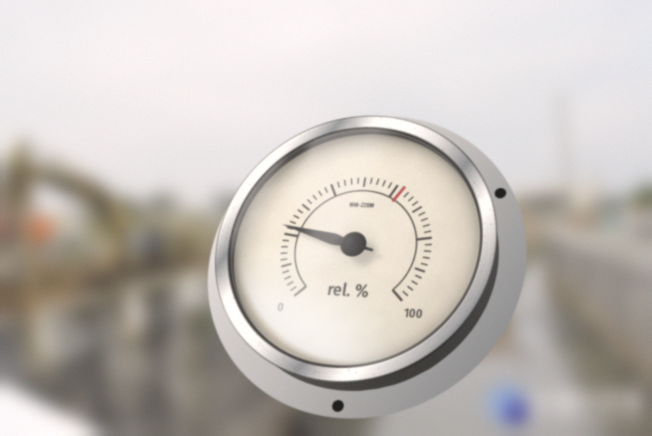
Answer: 22 (%)
